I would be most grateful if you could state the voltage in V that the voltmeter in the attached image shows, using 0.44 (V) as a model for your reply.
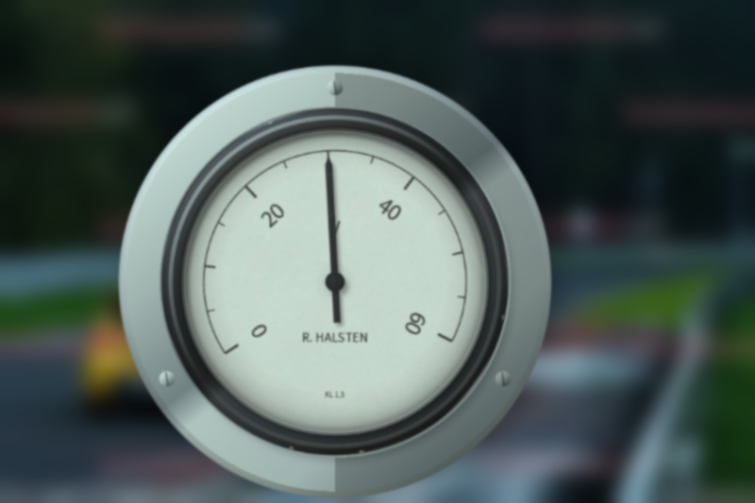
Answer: 30 (V)
